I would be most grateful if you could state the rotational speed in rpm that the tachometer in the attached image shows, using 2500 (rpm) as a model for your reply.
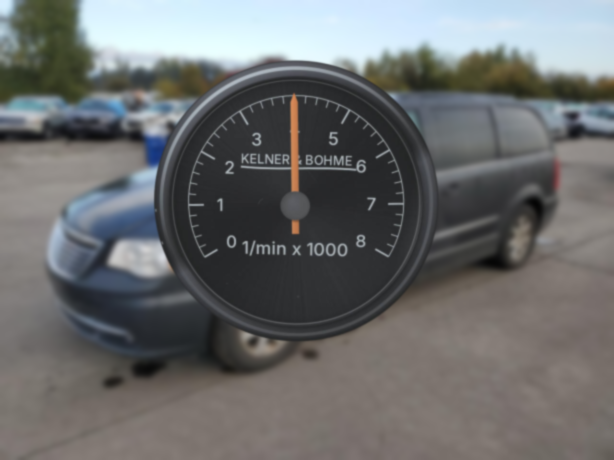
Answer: 4000 (rpm)
